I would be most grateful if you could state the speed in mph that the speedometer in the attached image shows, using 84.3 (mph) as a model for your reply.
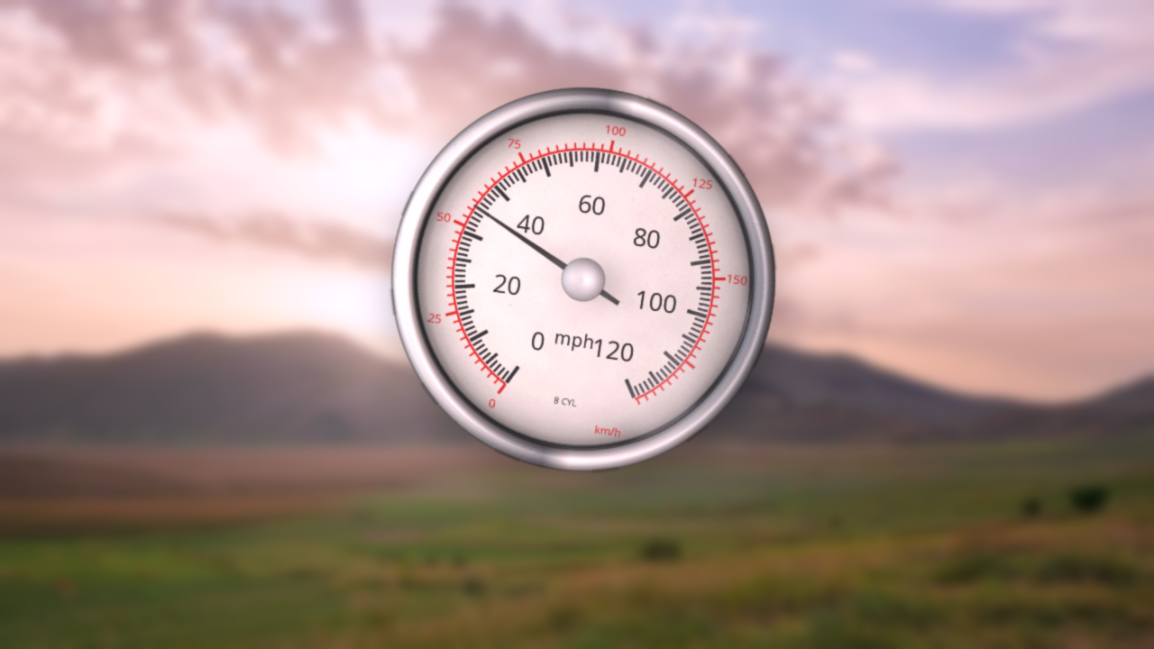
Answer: 35 (mph)
